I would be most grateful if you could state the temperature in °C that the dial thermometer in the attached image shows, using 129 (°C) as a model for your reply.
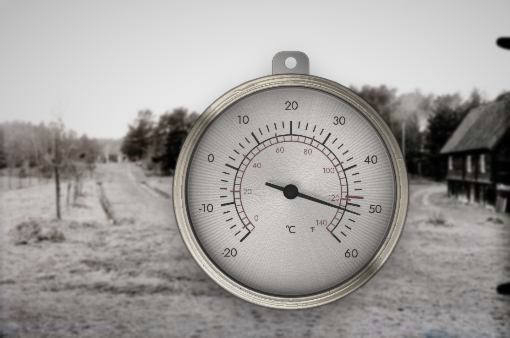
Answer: 52 (°C)
